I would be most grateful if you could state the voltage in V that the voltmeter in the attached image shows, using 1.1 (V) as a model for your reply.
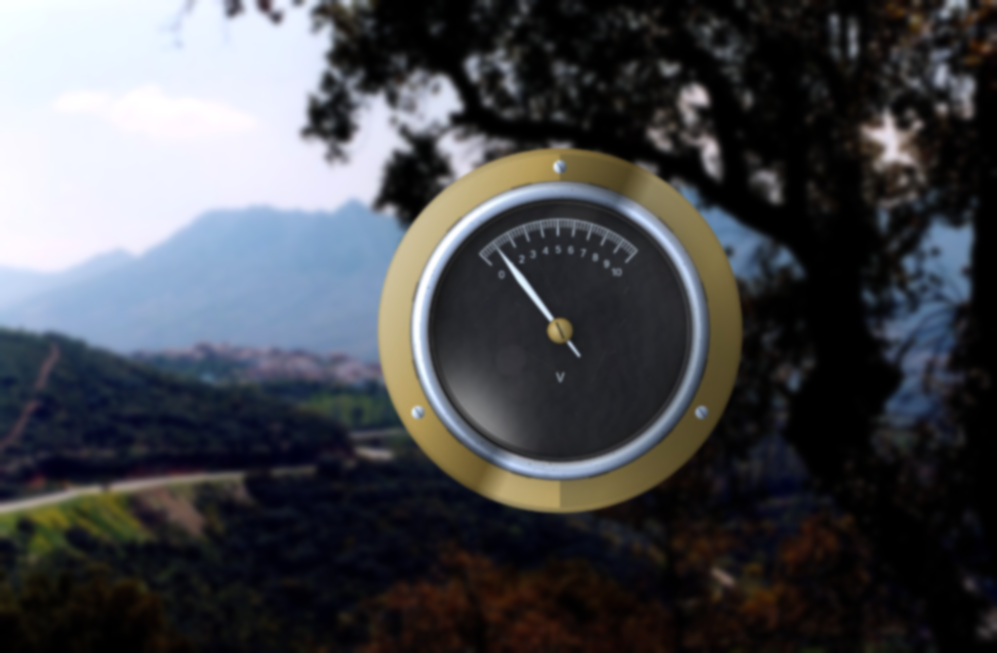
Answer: 1 (V)
